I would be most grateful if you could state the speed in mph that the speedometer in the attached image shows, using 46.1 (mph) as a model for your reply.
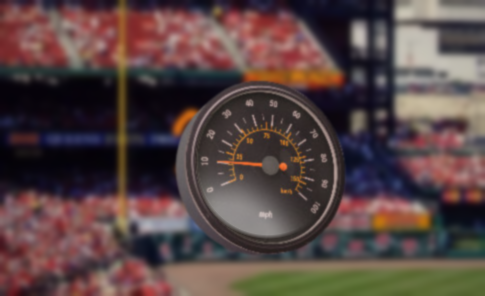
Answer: 10 (mph)
